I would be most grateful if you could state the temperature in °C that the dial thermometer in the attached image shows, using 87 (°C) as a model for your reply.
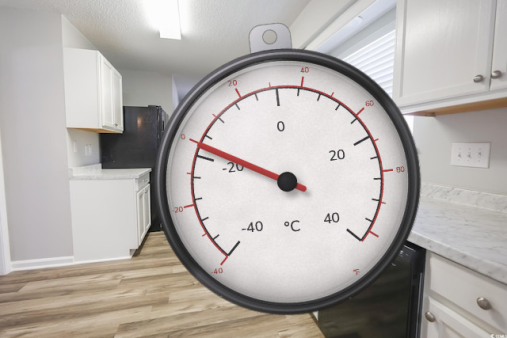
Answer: -18 (°C)
